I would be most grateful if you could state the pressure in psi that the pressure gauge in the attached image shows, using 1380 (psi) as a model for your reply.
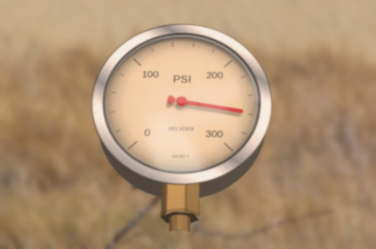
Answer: 260 (psi)
